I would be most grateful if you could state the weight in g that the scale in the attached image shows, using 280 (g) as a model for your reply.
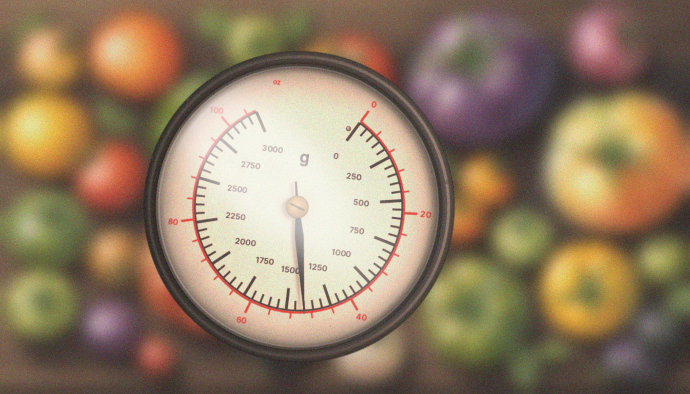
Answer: 1400 (g)
